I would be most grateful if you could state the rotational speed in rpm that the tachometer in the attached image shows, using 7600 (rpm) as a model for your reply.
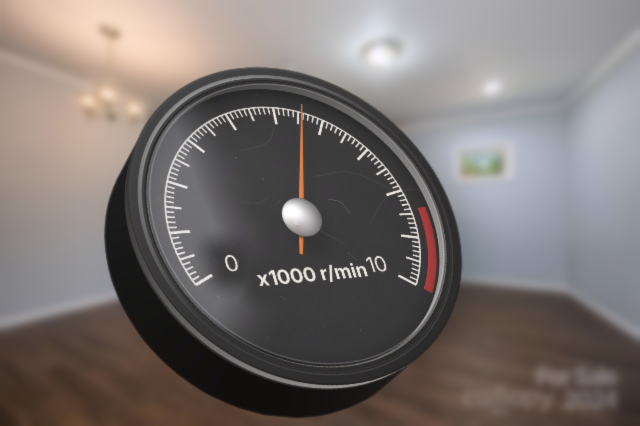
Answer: 5500 (rpm)
